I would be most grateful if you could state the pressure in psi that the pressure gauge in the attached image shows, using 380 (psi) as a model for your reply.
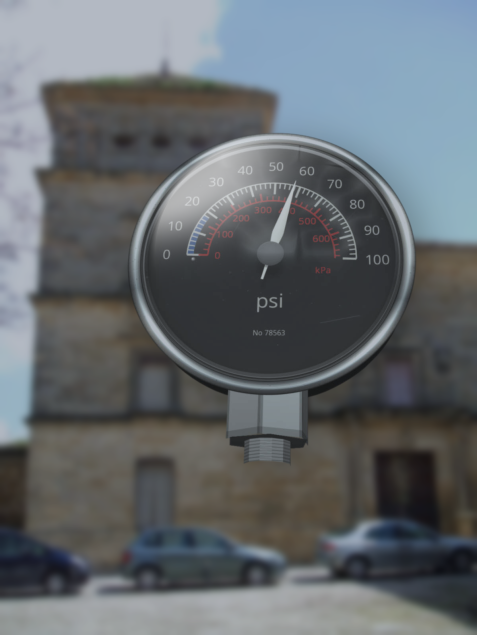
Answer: 58 (psi)
